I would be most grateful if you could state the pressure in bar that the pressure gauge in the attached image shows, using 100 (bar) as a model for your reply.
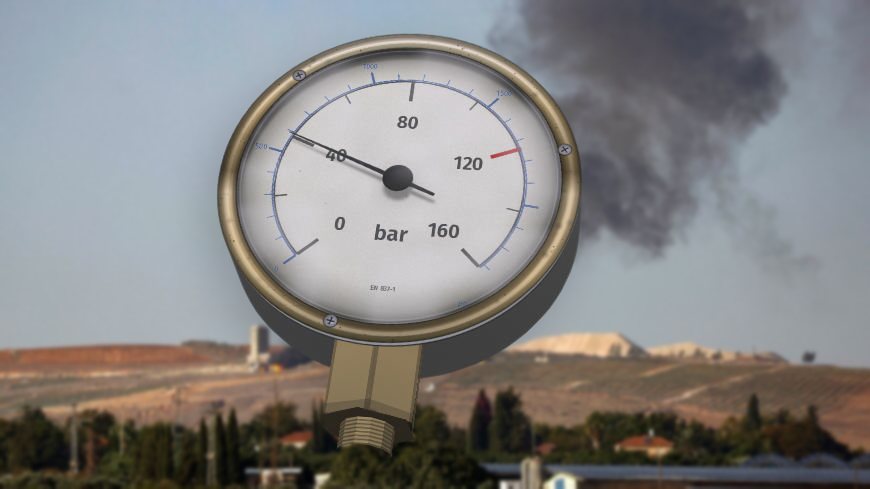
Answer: 40 (bar)
